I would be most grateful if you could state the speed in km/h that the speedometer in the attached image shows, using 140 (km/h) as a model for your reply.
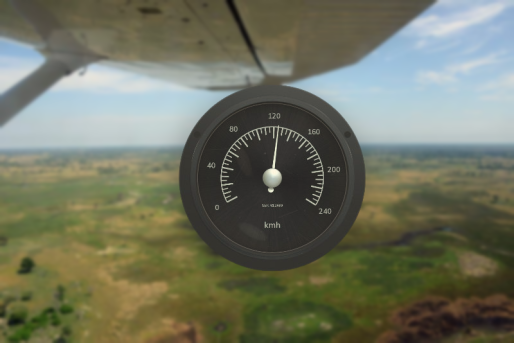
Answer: 125 (km/h)
